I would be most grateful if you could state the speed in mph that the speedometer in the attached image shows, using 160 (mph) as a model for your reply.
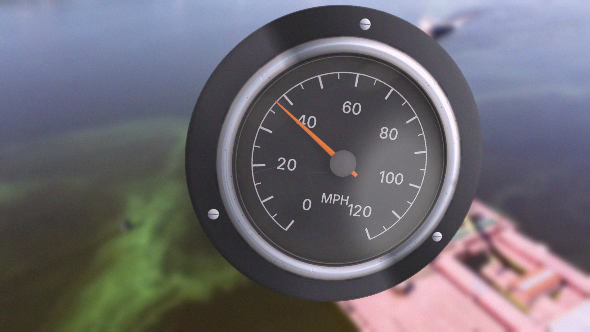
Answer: 37.5 (mph)
